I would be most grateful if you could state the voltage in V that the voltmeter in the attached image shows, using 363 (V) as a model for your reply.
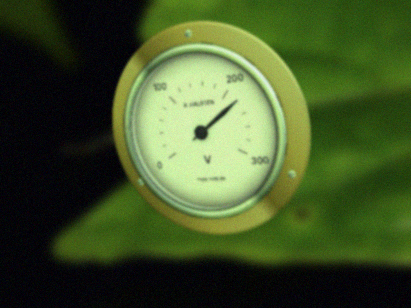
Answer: 220 (V)
